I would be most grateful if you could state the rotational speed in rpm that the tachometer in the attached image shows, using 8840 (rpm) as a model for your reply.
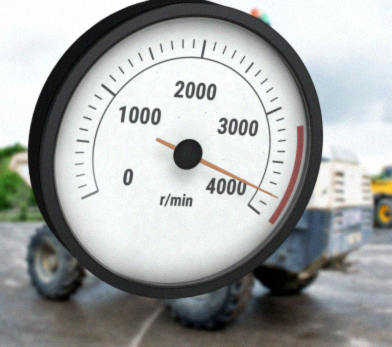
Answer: 3800 (rpm)
